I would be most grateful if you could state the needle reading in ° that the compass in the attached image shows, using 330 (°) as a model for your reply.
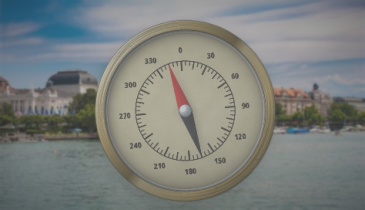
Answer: 345 (°)
